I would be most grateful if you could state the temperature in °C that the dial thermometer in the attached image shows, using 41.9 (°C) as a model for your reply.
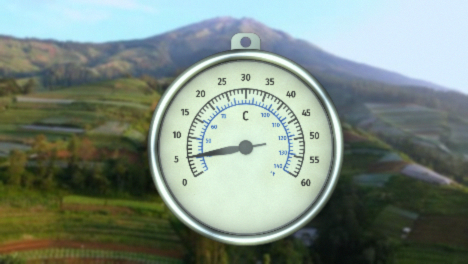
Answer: 5 (°C)
